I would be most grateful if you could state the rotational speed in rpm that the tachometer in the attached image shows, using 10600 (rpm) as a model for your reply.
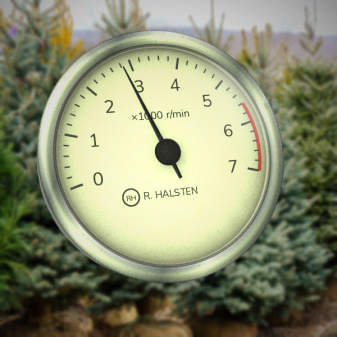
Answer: 2800 (rpm)
